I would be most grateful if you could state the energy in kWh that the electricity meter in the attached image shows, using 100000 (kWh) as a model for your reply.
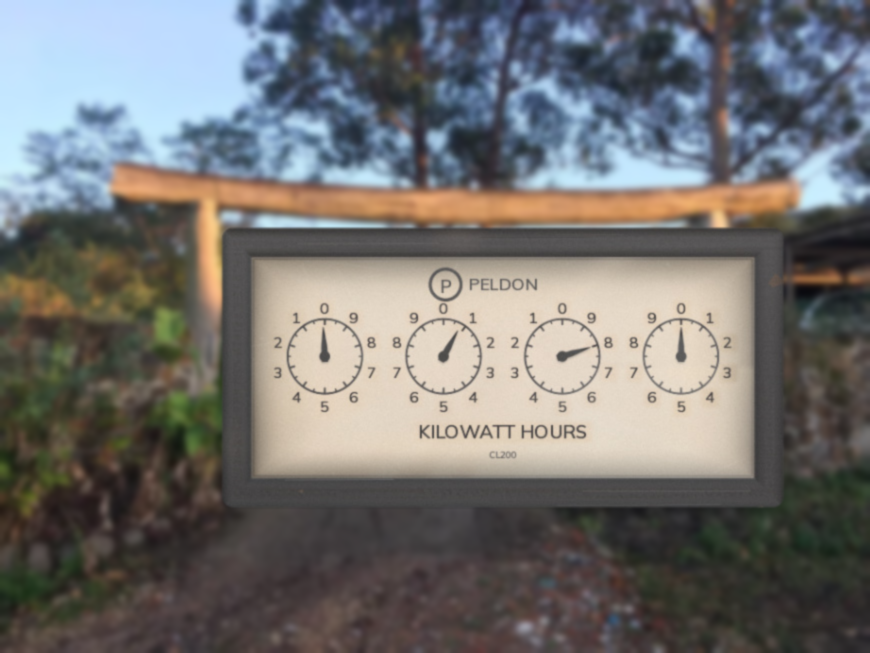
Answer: 80 (kWh)
